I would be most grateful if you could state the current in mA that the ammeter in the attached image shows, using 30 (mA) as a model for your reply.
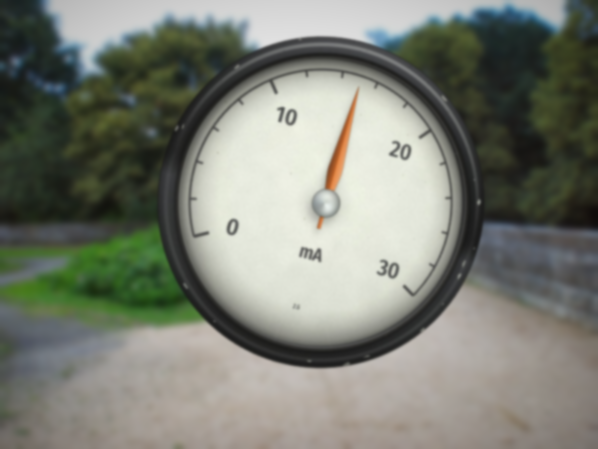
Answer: 15 (mA)
